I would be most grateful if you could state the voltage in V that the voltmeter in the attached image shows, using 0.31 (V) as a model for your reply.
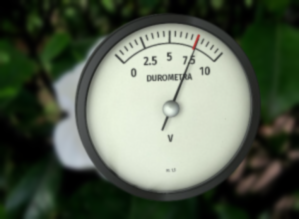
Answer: 7.5 (V)
